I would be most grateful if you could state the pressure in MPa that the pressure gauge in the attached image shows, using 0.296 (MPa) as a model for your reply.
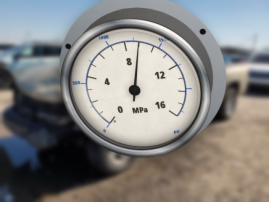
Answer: 9 (MPa)
